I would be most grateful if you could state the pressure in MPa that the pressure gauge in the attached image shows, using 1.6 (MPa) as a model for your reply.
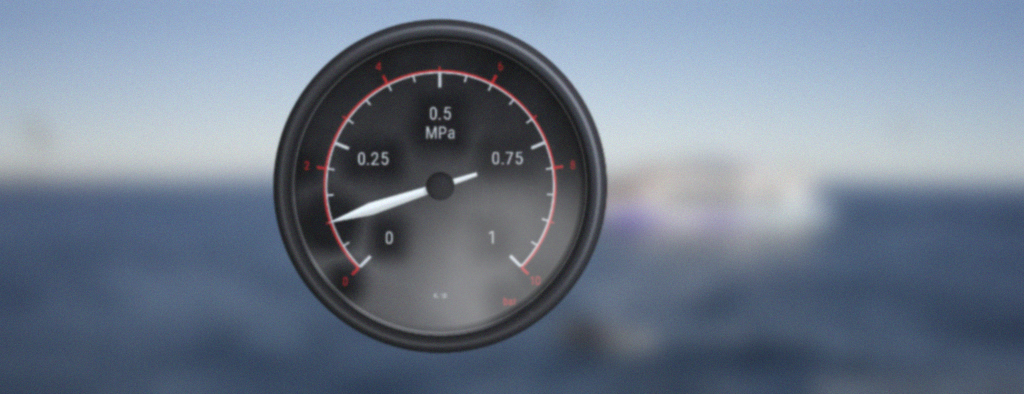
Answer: 0.1 (MPa)
